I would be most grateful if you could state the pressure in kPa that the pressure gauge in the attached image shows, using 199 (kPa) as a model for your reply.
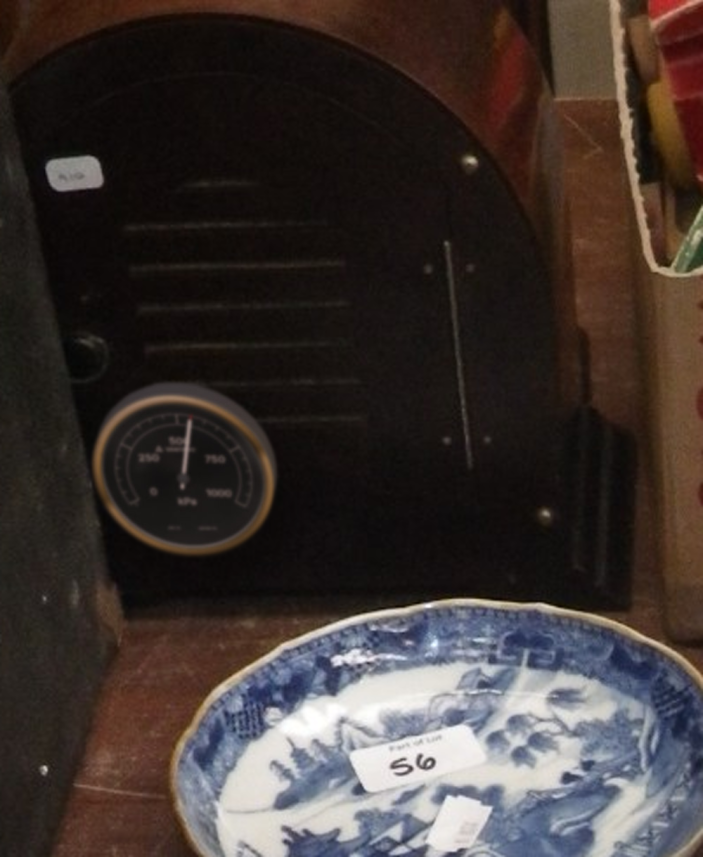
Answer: 550 (kPa)
